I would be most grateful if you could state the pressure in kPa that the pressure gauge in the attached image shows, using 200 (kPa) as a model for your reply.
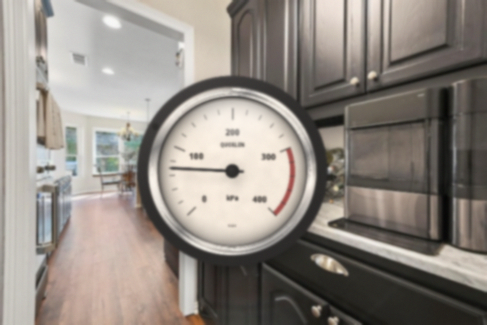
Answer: 70 (kPa)
